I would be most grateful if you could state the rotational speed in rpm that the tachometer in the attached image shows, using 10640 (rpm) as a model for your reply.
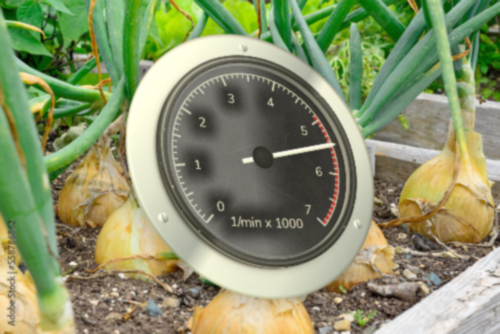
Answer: 5500 (rpm)
